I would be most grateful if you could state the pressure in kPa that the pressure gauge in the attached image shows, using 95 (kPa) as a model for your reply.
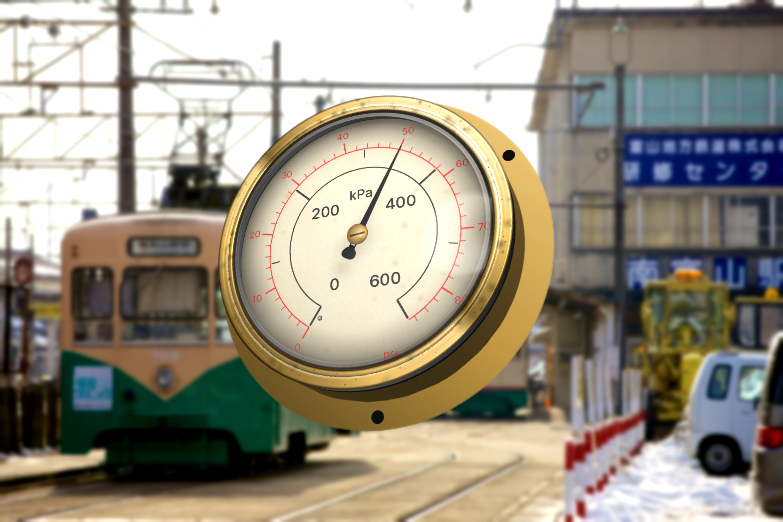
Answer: 350 (kPa)
